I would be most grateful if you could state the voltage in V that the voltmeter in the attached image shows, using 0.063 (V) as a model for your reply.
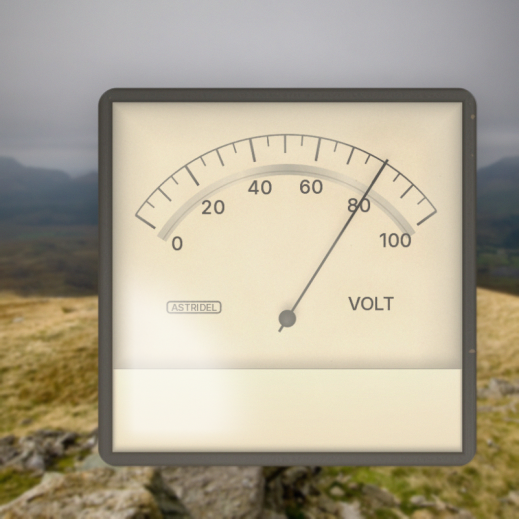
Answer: 80 (V)
